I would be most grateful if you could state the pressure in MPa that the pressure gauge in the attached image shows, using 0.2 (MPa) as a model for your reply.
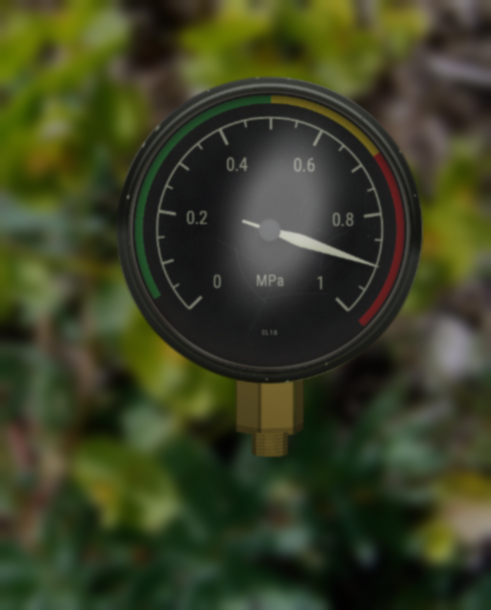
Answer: 0.9 (MPa)
